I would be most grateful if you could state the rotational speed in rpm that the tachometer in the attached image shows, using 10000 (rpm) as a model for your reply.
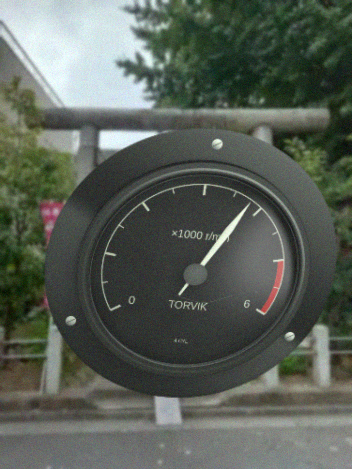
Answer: 3750 (rpm)
